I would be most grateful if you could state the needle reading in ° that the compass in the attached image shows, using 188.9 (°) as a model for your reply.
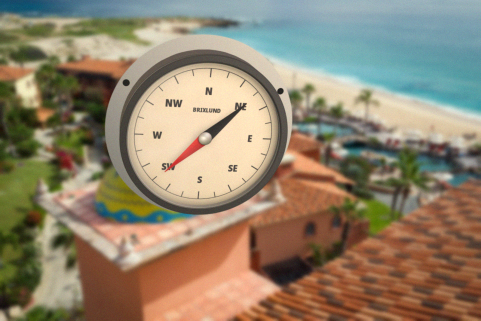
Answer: 225 (°)
